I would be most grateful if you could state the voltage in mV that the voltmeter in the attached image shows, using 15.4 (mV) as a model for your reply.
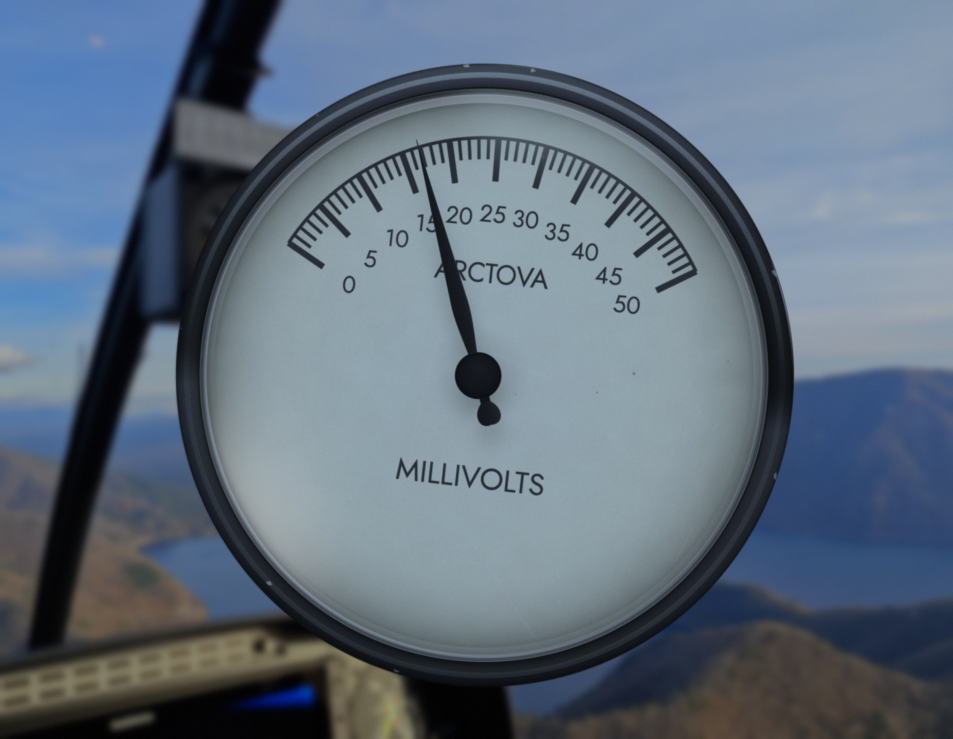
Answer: 17 (mV)
